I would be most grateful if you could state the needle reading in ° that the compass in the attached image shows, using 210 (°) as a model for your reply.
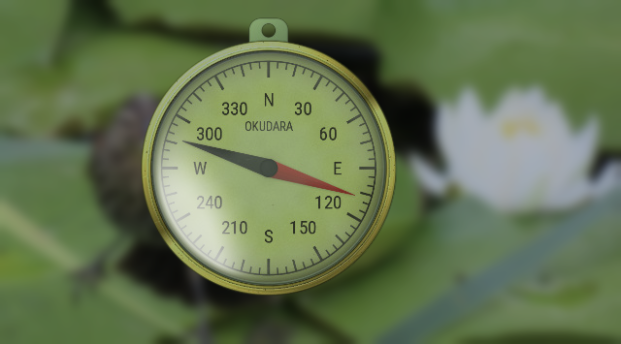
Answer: 107.5 (°)
